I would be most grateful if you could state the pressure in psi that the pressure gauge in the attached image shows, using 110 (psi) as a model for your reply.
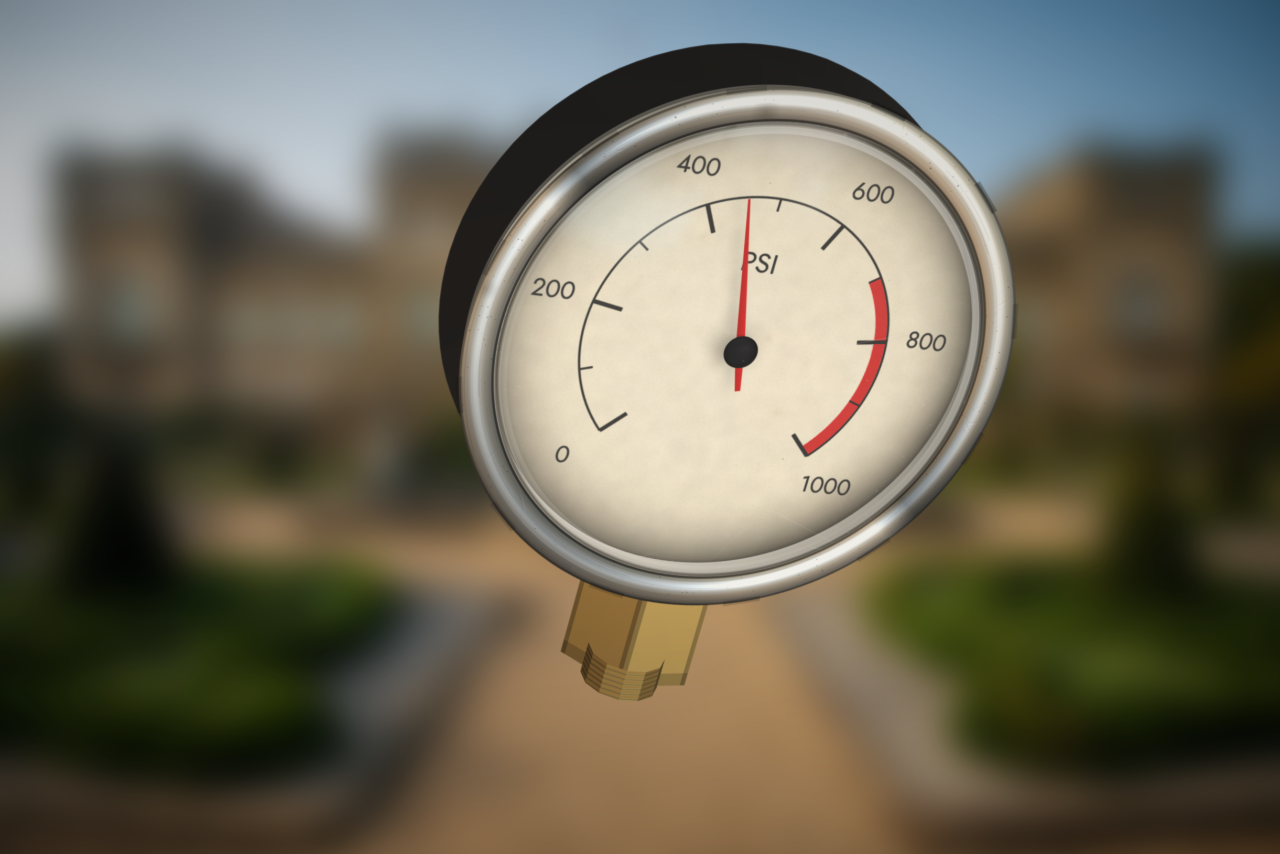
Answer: 450 (psi)
